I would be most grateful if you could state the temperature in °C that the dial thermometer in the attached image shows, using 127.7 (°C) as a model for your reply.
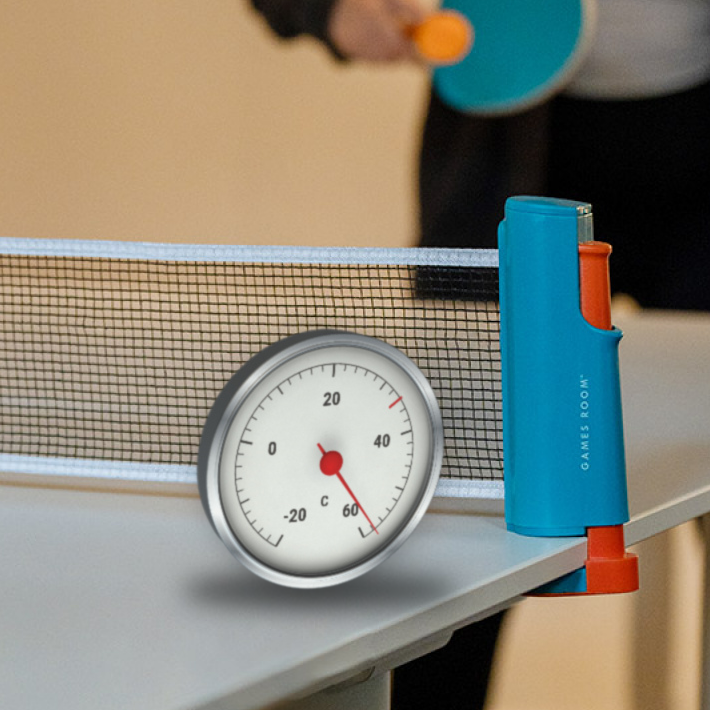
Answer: 58 (°C)
